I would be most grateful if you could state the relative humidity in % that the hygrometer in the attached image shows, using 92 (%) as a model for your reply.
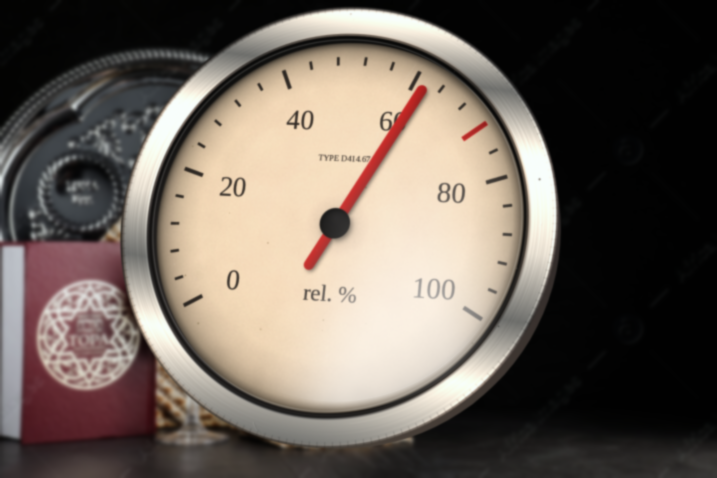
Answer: 62 (%)
